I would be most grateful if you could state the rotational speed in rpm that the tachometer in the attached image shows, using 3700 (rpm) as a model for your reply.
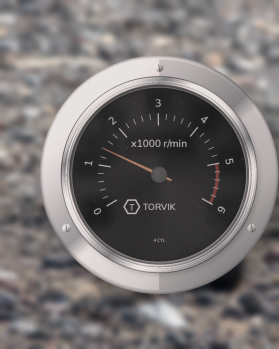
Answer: 1400 (rpm)
